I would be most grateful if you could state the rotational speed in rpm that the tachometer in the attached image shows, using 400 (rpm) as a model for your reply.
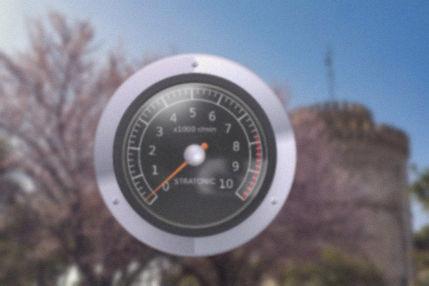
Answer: 200 (rpm)
